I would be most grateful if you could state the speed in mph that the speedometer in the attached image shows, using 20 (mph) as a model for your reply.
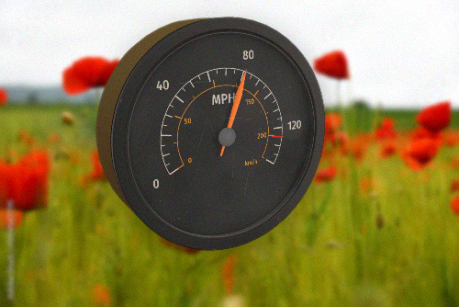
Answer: 80 (mph)
